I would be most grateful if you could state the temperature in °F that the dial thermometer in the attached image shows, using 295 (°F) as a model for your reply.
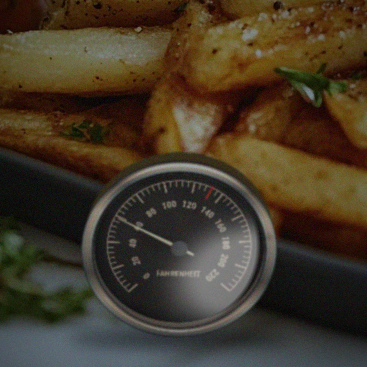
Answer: 60 (°F)
